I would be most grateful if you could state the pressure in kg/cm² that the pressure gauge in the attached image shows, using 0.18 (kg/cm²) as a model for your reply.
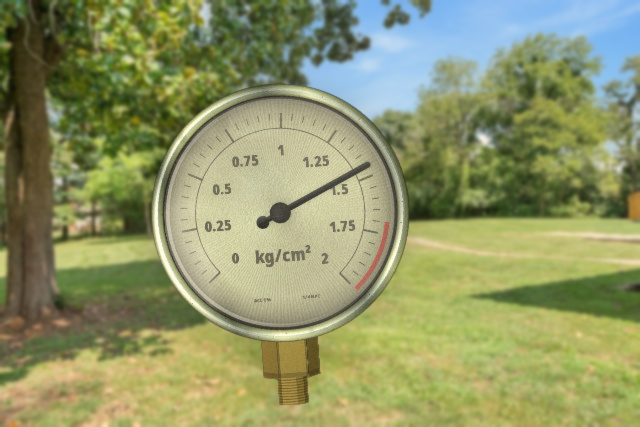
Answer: 1.45 (kg/cm²)
